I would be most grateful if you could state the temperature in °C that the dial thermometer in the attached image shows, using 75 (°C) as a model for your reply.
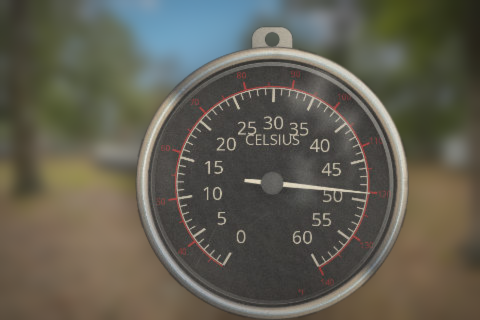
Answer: 49 (°C)
